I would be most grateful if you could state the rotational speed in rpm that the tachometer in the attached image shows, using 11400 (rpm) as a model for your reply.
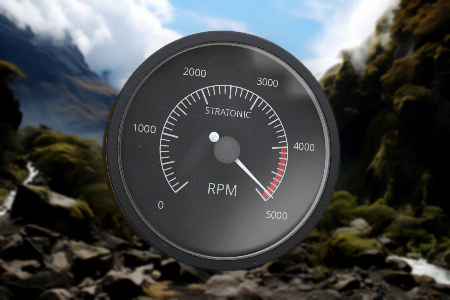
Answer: 4900 (rpm)
